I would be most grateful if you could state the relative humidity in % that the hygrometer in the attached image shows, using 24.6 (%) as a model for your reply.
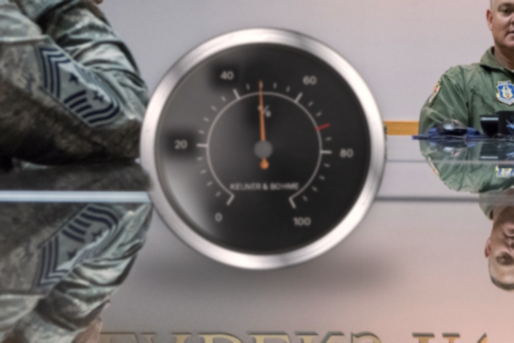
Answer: 48 (%)
